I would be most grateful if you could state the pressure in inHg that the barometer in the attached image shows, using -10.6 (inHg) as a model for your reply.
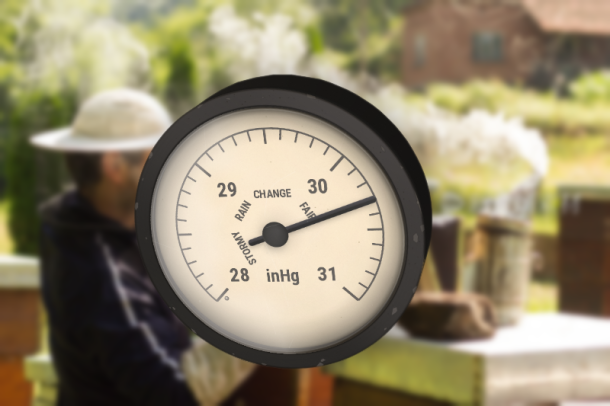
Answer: 30.3 (inHg)
